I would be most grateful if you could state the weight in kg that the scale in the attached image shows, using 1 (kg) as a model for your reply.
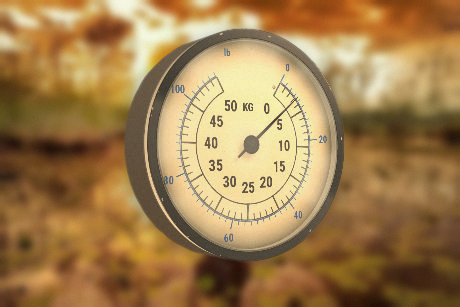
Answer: 3 (kg)
